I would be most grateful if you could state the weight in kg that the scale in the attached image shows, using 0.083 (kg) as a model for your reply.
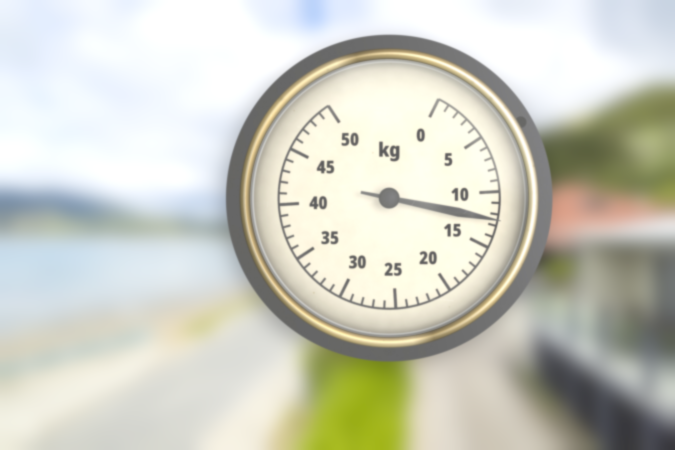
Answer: 12.5 (kg)
